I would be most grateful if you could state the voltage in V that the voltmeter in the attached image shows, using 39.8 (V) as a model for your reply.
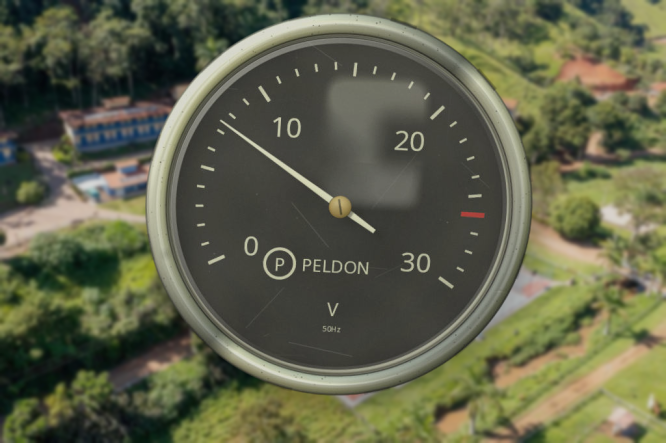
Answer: 7.5 (V)
